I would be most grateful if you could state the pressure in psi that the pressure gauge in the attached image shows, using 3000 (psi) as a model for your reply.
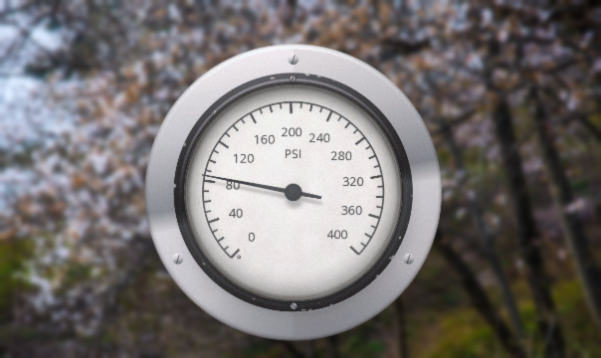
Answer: 85 (psi)
